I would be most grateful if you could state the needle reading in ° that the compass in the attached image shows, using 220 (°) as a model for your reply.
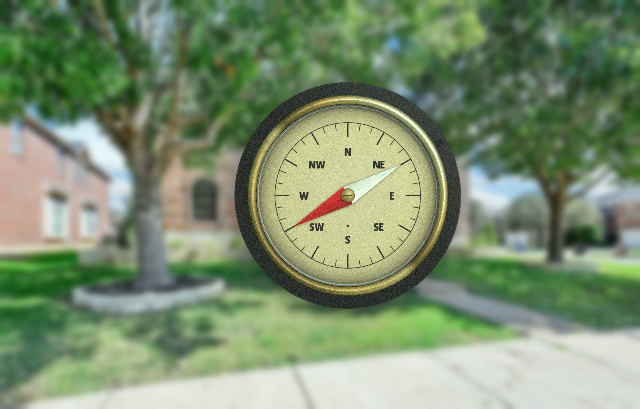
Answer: 240 (°)
